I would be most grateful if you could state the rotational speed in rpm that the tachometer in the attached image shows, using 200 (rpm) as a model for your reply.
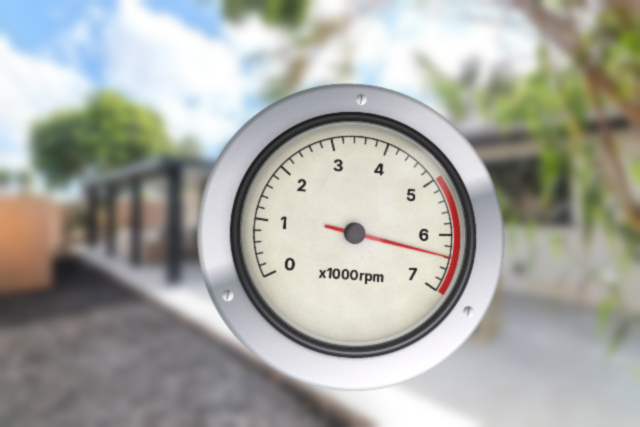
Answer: 6400 (rpm)
